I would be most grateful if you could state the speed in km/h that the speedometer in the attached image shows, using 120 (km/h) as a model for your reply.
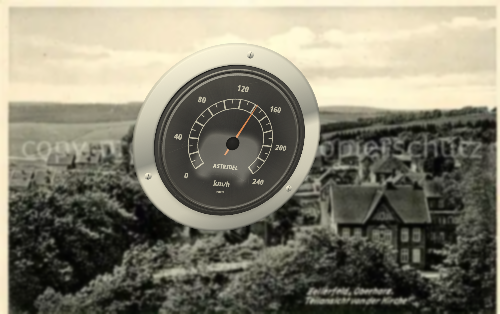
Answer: 140 (km/h)
